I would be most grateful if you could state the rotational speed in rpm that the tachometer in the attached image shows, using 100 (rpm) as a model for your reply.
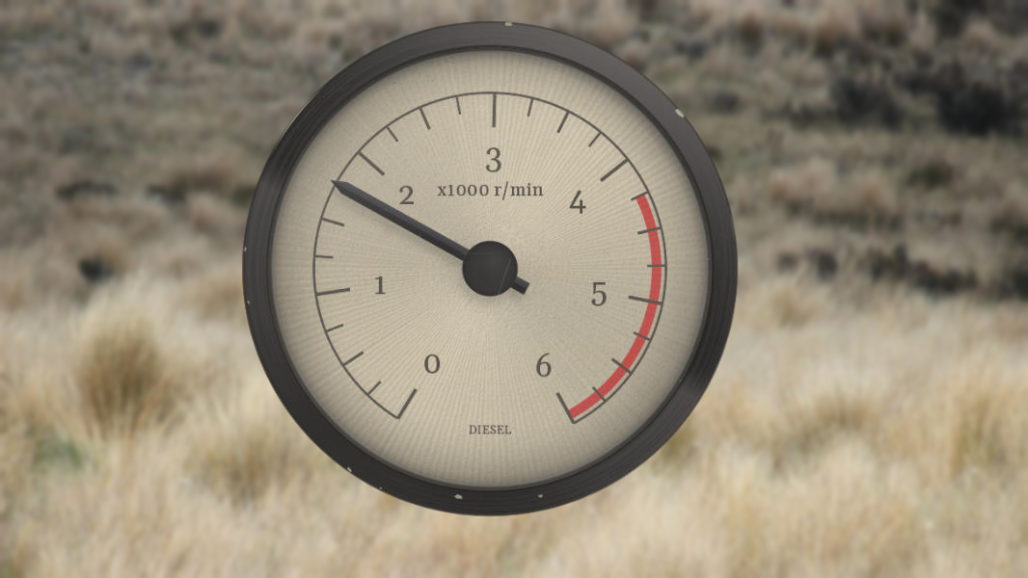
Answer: 1750 (rpm)
